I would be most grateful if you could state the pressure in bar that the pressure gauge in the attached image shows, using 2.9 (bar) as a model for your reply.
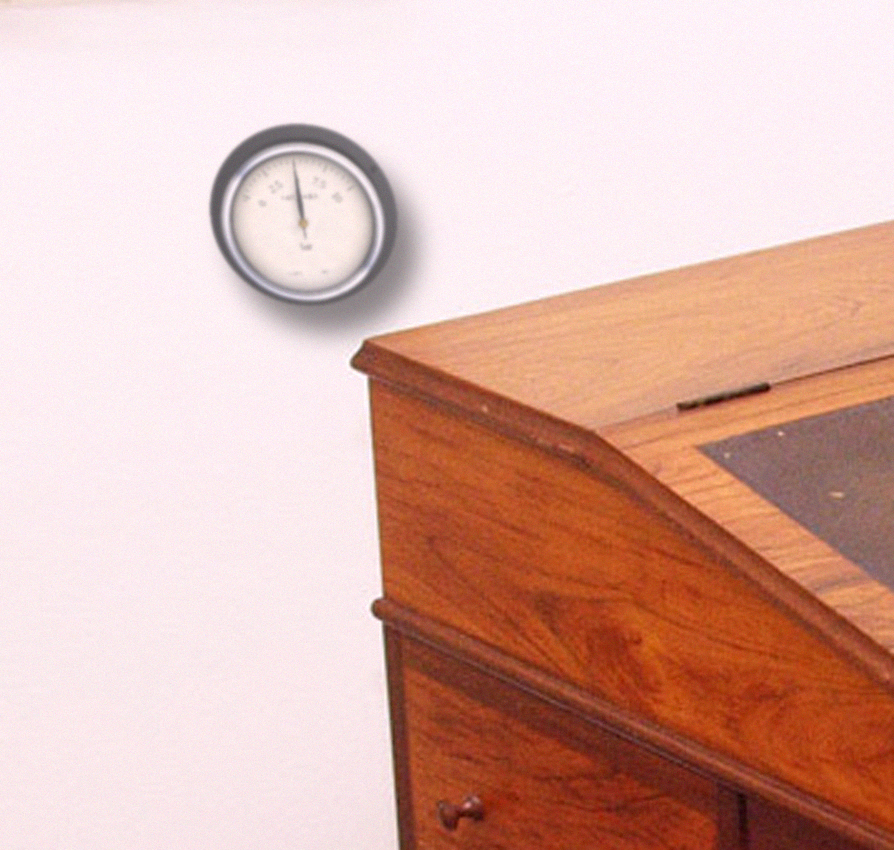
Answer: 5 (bar)
